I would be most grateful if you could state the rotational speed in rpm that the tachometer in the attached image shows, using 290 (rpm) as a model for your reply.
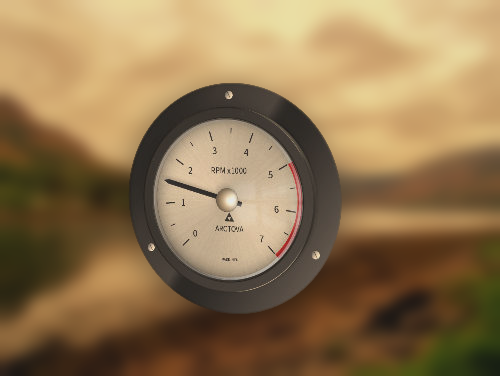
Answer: 1500 (rpm)
